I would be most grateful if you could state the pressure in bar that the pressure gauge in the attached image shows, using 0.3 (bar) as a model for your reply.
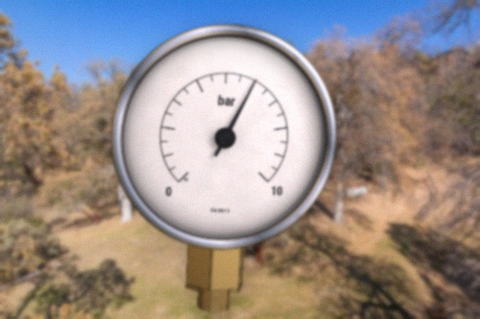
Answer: 6 (bar)
